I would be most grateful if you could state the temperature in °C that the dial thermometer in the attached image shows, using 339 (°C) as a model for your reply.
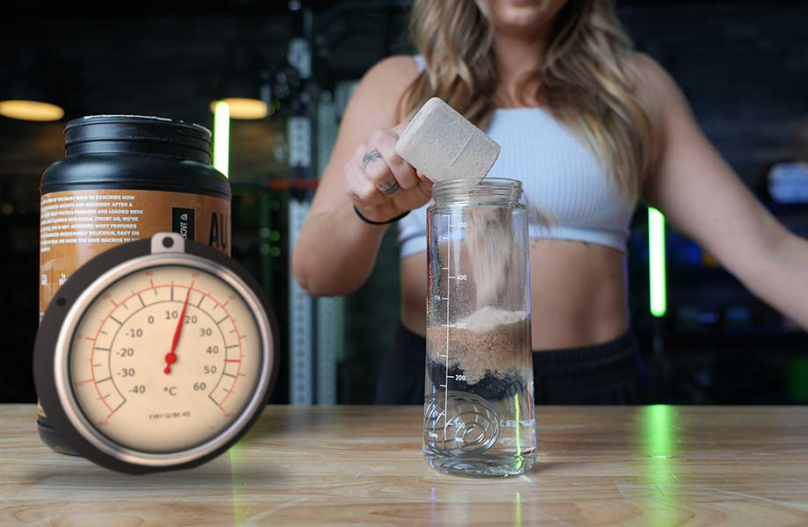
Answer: 15 (°C)
